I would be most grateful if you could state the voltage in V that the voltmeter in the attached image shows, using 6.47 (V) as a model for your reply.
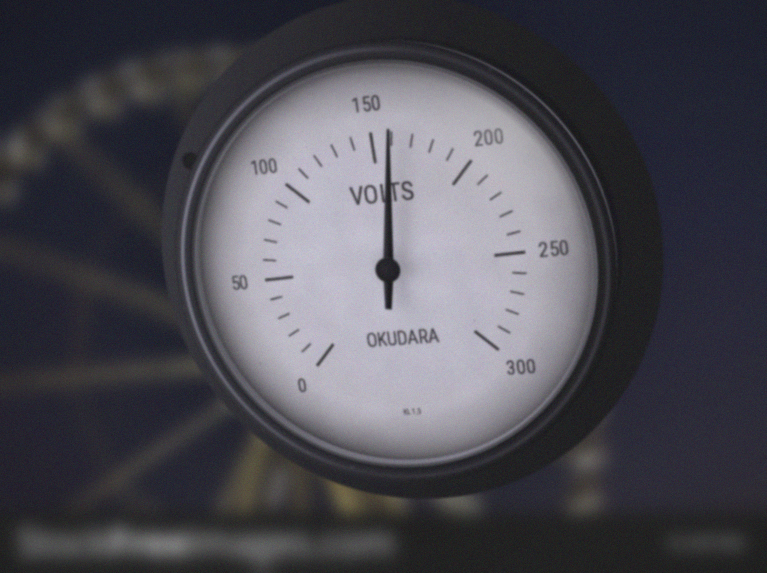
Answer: 160 (V)
